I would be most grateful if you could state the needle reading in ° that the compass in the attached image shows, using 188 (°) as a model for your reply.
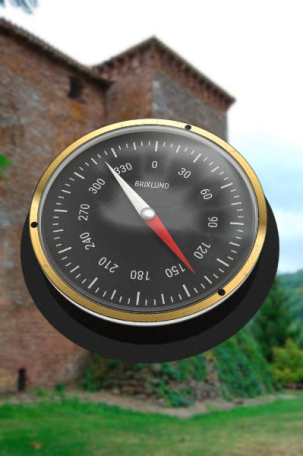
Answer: 140 (°)
